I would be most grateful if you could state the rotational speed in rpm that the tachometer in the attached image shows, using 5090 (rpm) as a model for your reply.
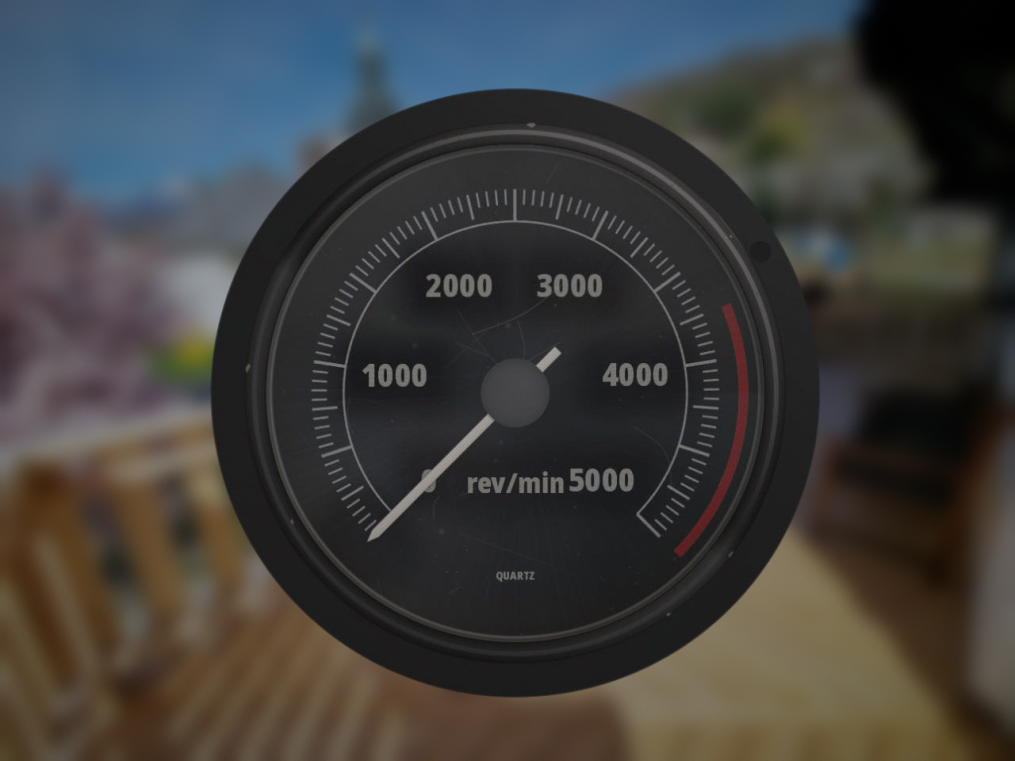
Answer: 0 (rpm)
